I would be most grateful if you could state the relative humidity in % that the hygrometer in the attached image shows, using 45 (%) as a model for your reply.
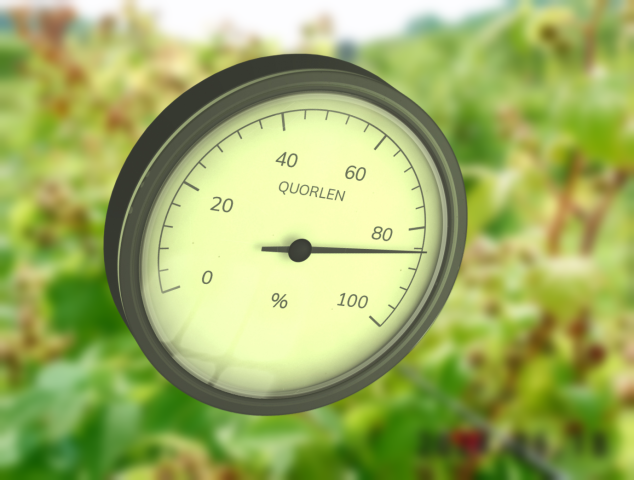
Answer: 84 (%)
